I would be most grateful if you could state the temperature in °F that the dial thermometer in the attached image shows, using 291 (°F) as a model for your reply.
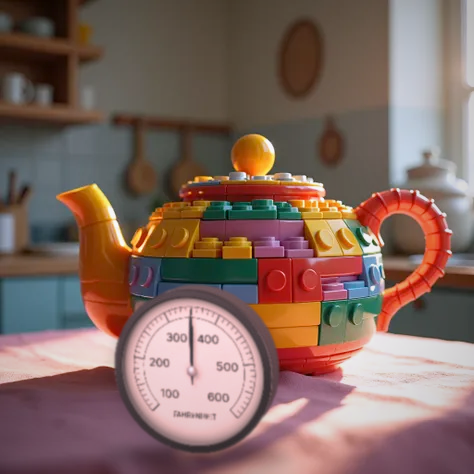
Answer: 350 (°F)
